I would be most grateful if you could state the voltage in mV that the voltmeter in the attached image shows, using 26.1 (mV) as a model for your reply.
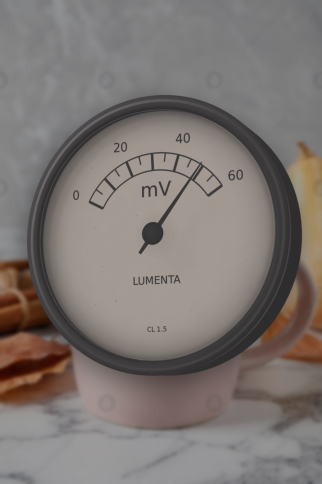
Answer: 50 (mV)
